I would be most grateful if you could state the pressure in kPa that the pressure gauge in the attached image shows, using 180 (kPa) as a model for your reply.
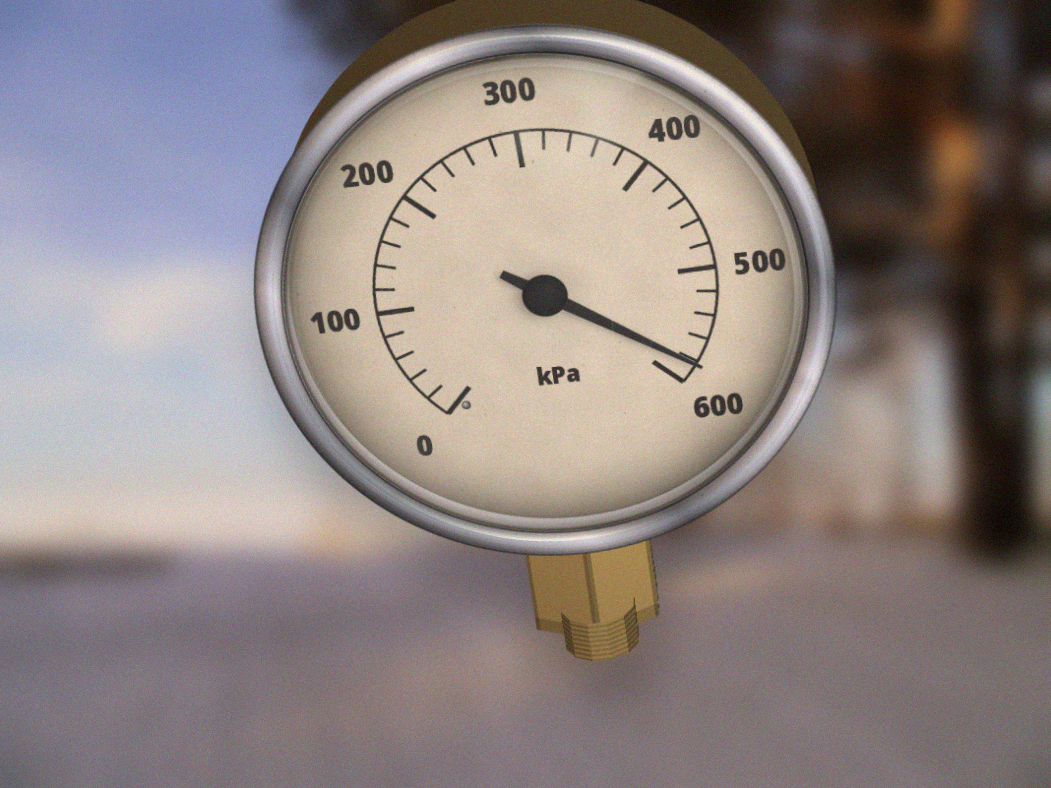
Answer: 580 (kPa)
